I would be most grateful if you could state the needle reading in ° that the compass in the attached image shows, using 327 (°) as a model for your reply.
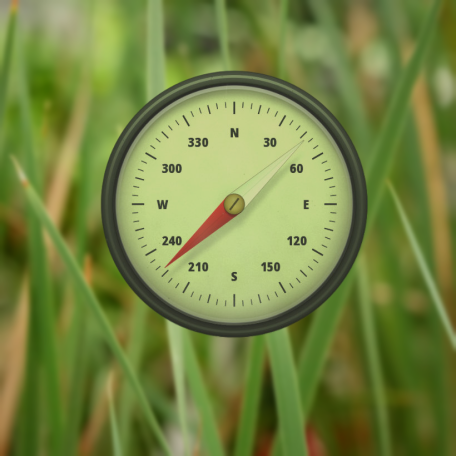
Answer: 227.5 (°)
